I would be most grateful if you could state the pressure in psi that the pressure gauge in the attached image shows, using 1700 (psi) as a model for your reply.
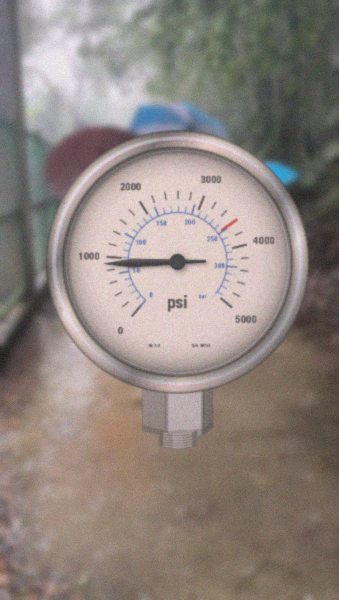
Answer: 900 (psi)
